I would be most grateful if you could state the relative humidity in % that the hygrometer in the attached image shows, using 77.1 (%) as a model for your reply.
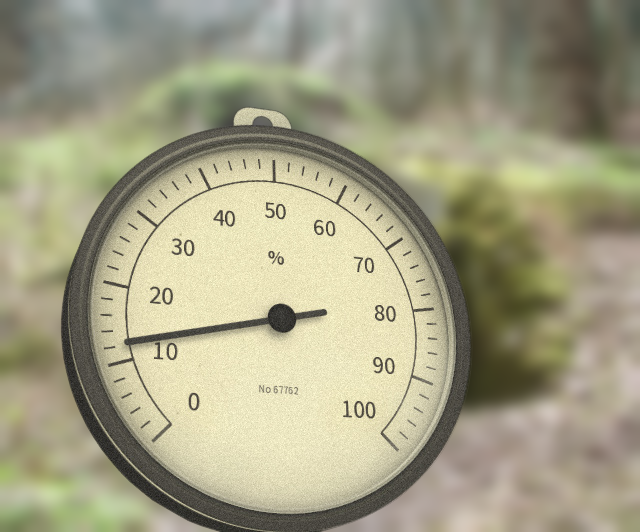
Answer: 12 (%)
